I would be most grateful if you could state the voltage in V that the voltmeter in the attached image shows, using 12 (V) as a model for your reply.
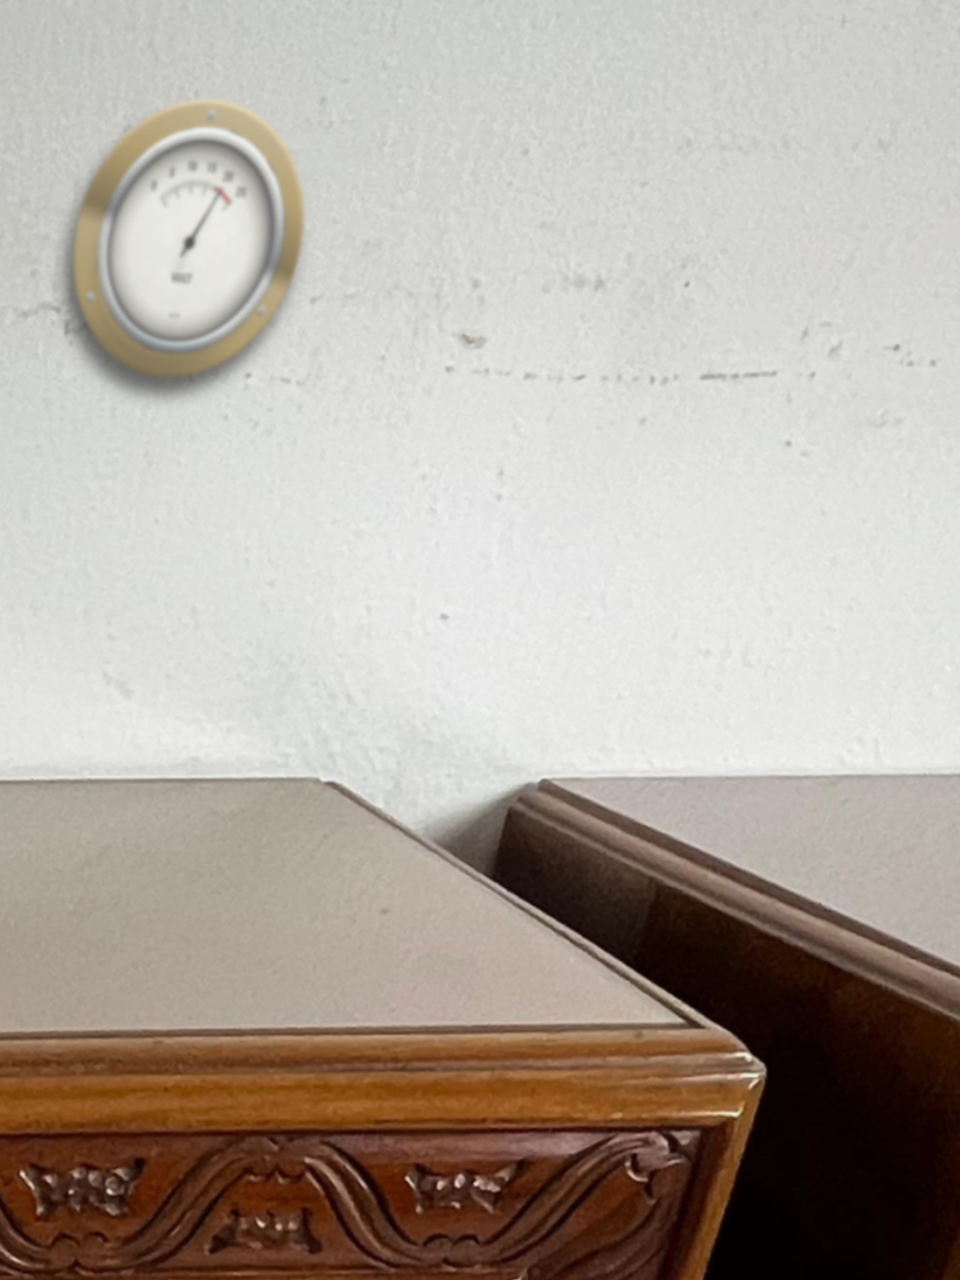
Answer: 20 (V)
